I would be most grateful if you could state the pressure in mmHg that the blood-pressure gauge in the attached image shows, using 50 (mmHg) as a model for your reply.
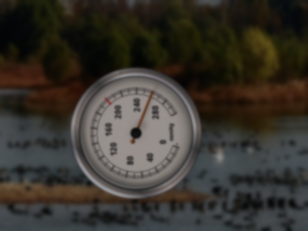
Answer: 260 (mmHg)
